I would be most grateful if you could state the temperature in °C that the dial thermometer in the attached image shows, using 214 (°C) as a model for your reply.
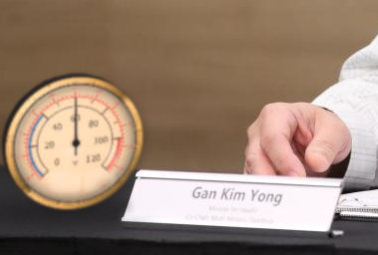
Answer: 60 (°C)
